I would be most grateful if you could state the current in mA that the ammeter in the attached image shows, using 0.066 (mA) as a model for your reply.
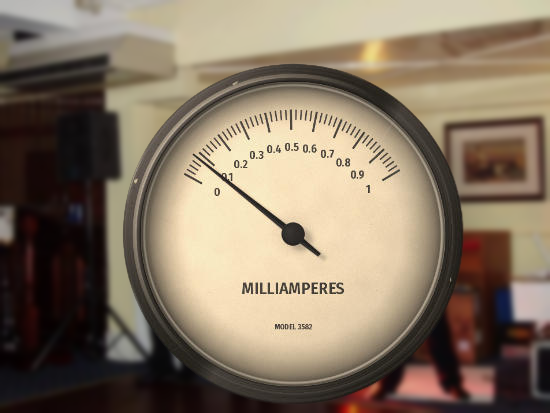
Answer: 0.08 (mA)
